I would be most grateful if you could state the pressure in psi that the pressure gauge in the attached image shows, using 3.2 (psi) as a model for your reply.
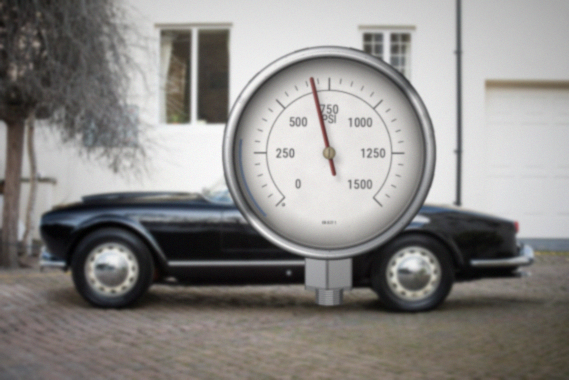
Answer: 675 (psi)
